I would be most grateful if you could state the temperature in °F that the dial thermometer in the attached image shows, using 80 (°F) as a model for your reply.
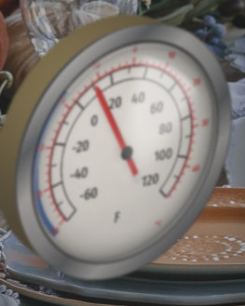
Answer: 10 (°F)
